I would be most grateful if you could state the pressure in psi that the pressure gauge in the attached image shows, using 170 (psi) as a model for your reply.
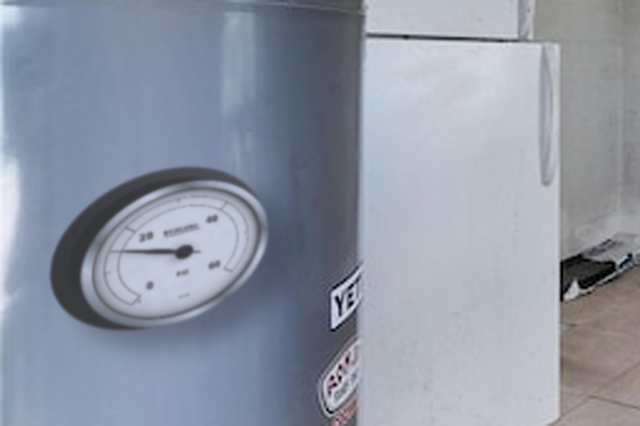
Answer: 15 (psi)
